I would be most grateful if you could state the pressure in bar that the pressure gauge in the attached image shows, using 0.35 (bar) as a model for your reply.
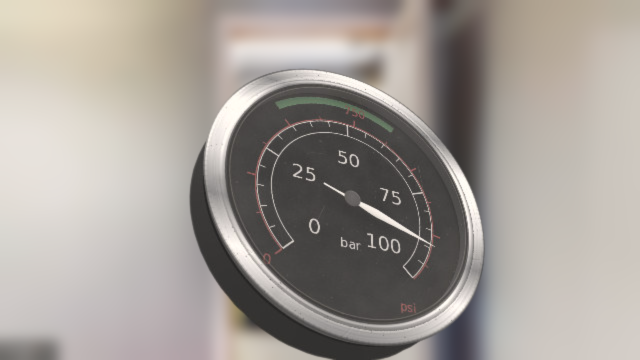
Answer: 90 (bar)
